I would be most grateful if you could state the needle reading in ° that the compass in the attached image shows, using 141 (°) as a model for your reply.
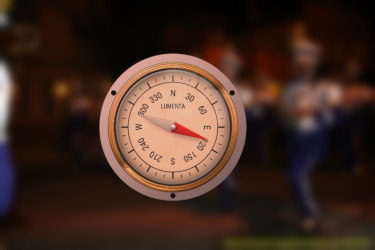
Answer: 110 (°)
